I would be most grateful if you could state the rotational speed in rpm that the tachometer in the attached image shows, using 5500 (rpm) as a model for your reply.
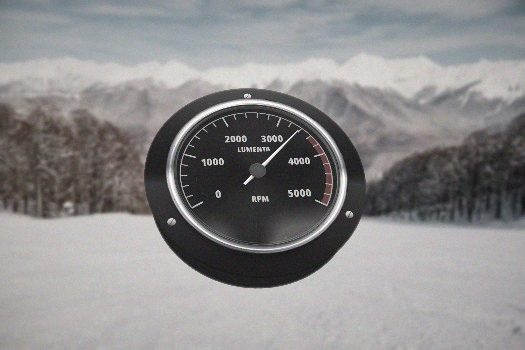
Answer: 3400 (rpm)
